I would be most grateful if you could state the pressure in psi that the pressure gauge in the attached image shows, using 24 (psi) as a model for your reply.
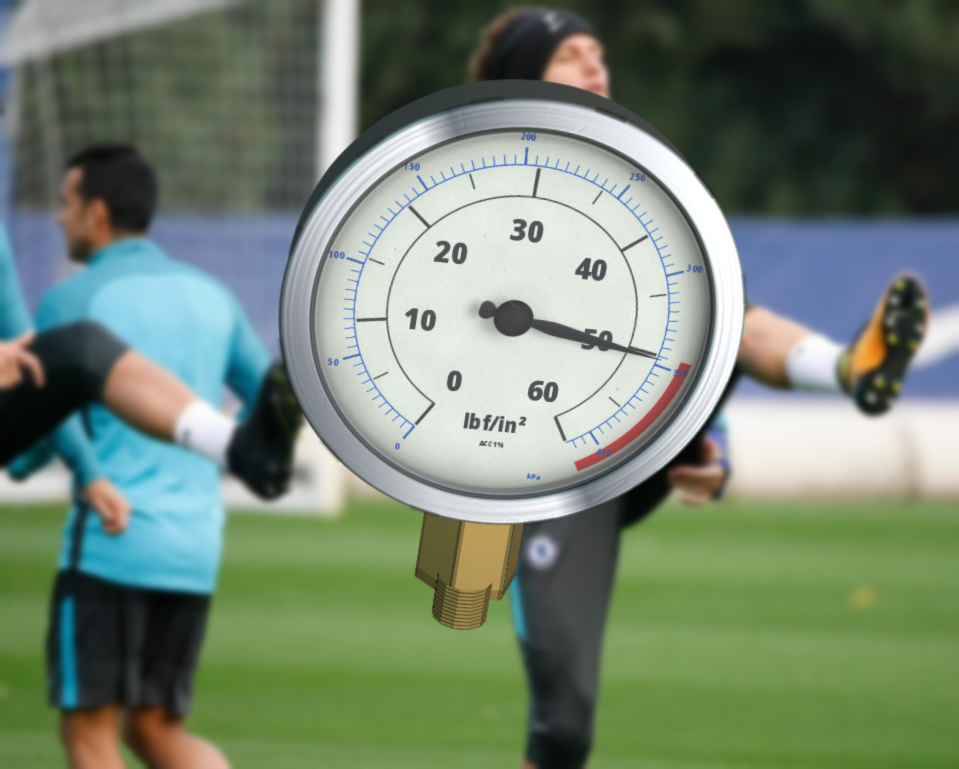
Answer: 50 (psi)
